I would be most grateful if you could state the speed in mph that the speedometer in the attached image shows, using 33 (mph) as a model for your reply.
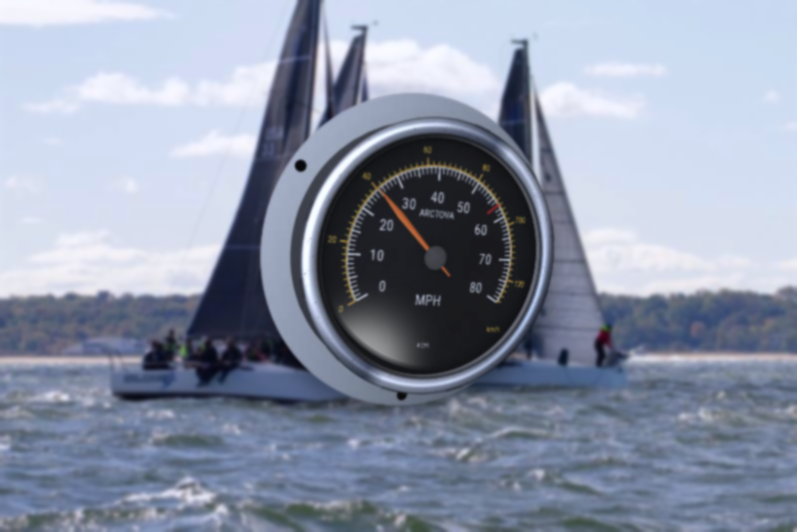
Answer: 25 (mph)
